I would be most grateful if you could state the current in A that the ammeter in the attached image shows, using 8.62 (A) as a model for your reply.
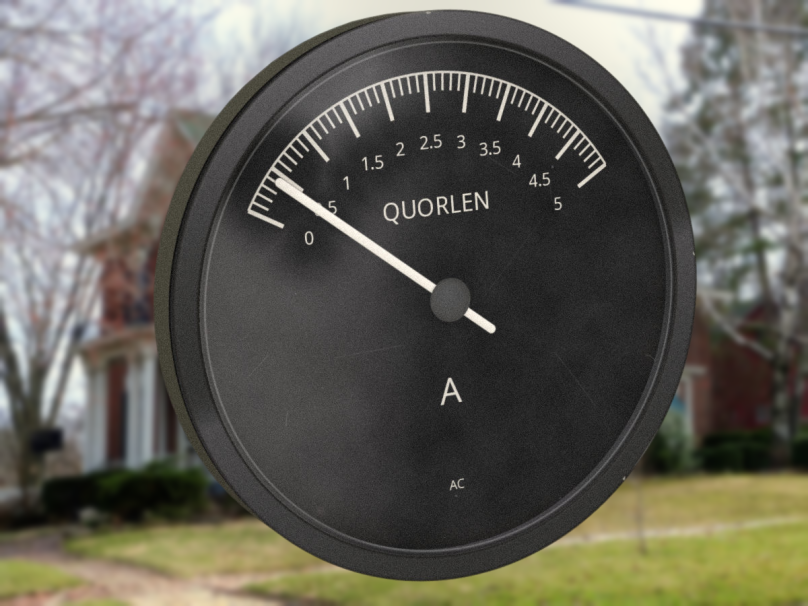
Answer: 0.4 (A)
